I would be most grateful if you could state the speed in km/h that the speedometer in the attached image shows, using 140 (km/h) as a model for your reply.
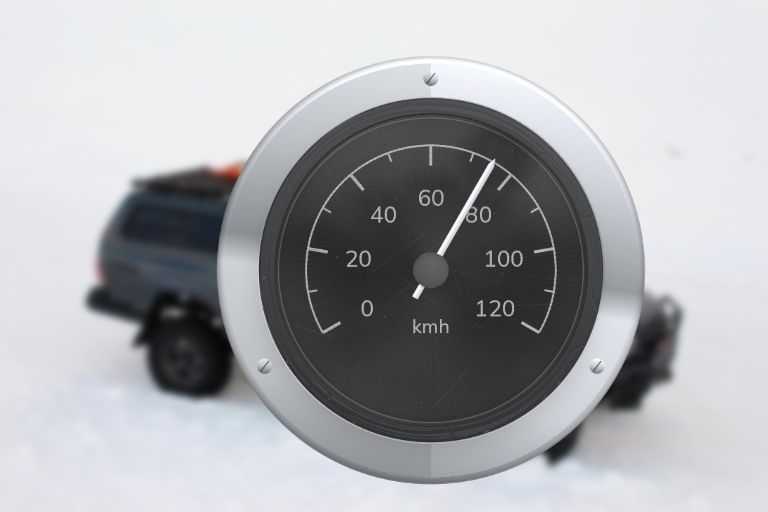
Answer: 75 (km/h)
